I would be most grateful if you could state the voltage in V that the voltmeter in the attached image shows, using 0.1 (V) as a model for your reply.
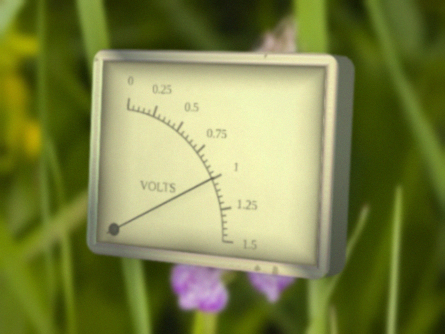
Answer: 1 (V)
